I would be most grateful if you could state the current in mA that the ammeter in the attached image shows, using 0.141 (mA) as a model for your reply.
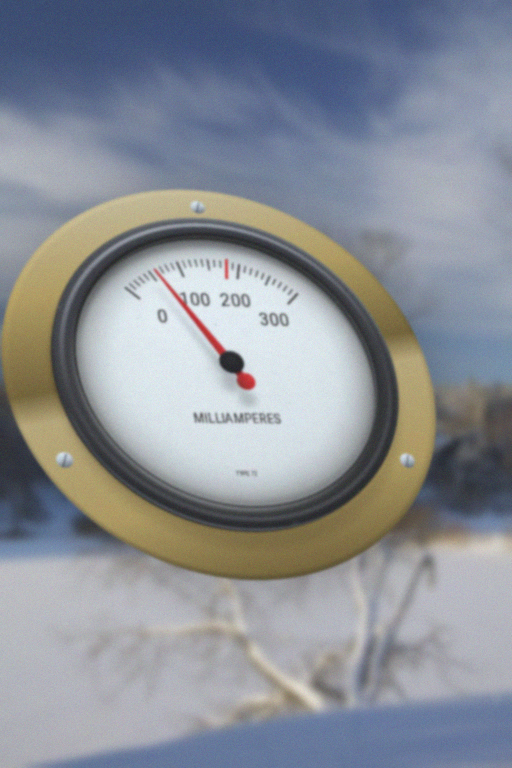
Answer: 50 (mA)
